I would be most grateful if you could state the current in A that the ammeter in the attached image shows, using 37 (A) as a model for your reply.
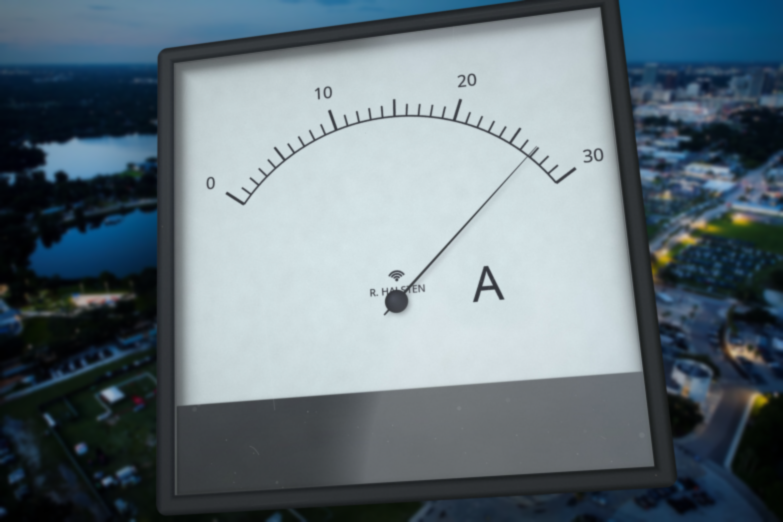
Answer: 27 (A)
